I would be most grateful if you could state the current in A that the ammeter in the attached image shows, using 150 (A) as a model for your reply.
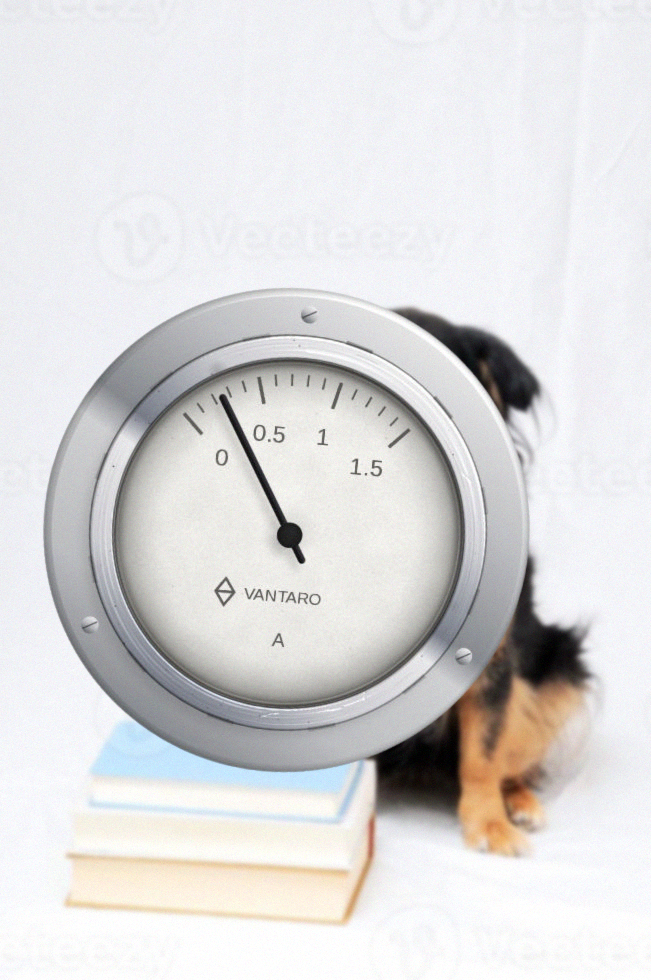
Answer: 0.25 (A)
